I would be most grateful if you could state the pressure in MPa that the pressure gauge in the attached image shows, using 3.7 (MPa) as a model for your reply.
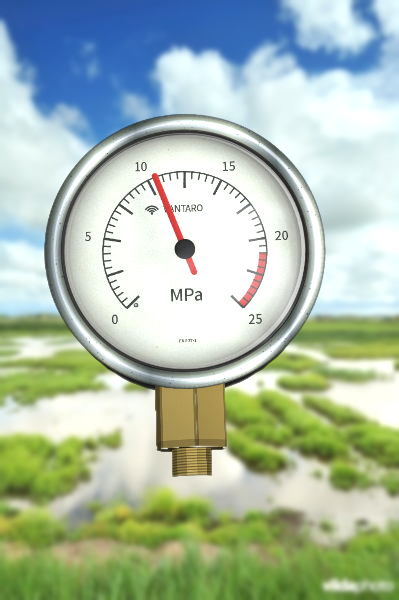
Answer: 10.5 (MPa)
